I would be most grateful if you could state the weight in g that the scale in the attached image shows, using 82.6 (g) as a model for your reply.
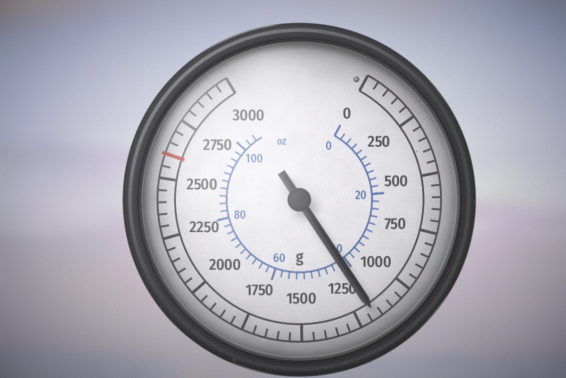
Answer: 1175 (g)
